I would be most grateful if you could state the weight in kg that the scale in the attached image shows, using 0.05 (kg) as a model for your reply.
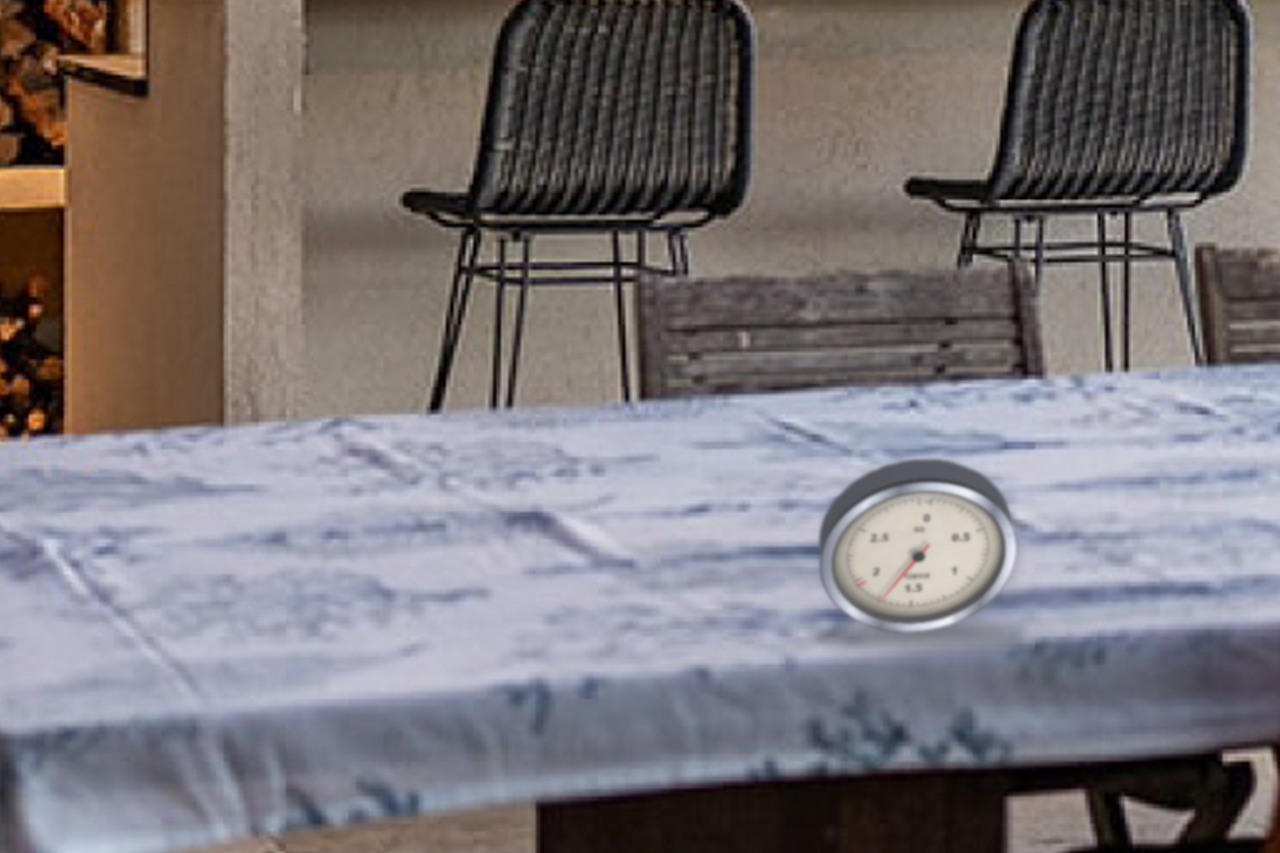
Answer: 1.75 (kg)
